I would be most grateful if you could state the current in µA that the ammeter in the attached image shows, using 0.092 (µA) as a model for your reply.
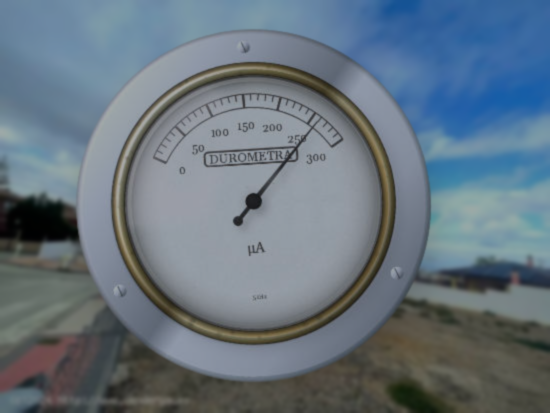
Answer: 260 (µA)
